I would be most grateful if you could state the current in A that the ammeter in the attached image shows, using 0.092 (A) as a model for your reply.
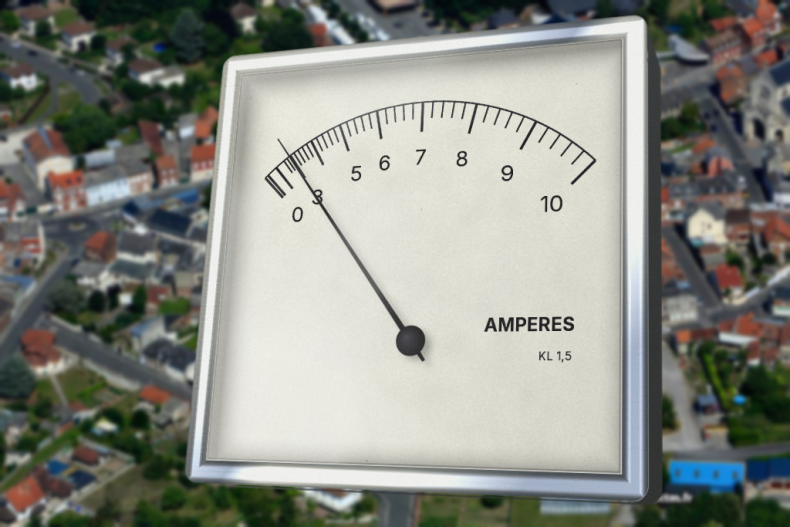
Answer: 3 (A)
